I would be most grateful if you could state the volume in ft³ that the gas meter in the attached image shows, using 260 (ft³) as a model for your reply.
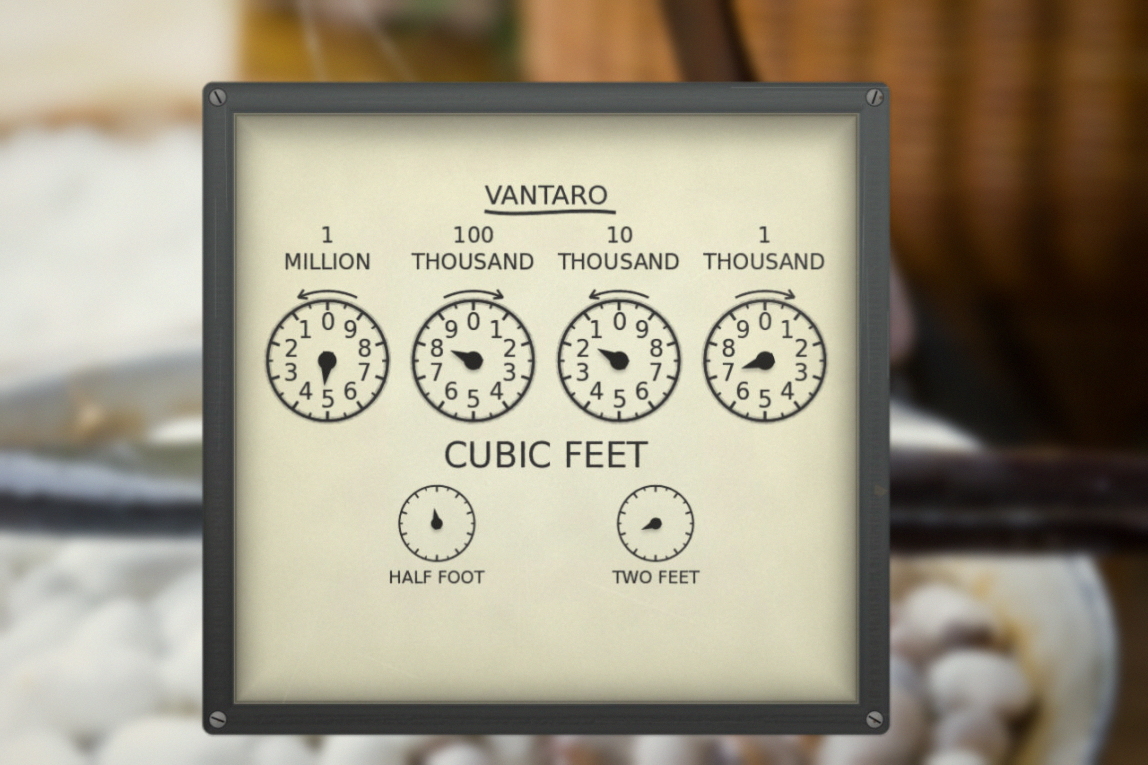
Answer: 481700 (ft³)
